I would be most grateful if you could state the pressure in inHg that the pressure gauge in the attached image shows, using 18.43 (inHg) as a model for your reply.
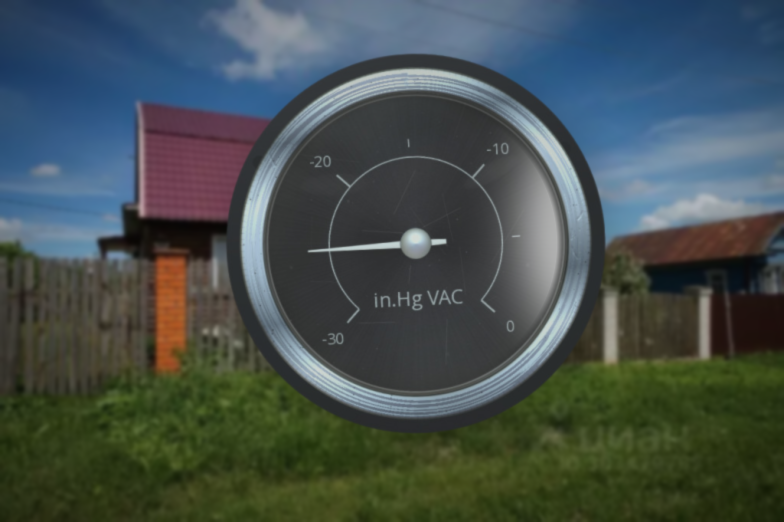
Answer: -25 (inHg)
